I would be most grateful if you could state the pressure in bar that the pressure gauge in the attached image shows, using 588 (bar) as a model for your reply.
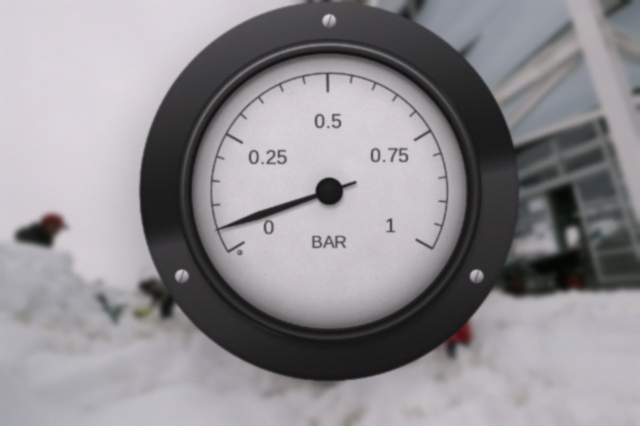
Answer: 0.05 (bar)
